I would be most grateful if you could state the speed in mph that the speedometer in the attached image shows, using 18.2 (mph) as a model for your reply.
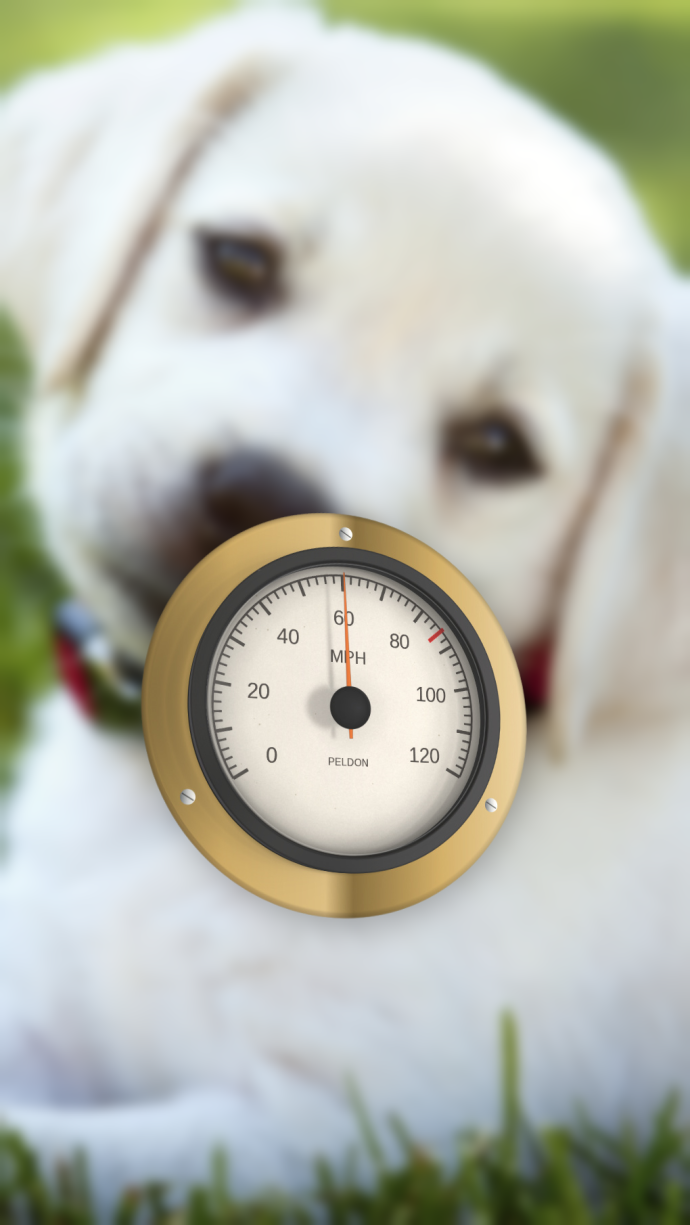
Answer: 60 (mph)
